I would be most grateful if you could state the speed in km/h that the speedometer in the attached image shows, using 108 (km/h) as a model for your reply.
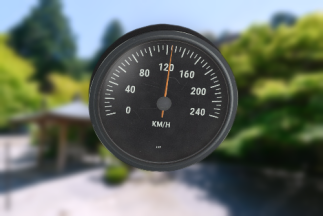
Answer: 125 (km/h)
